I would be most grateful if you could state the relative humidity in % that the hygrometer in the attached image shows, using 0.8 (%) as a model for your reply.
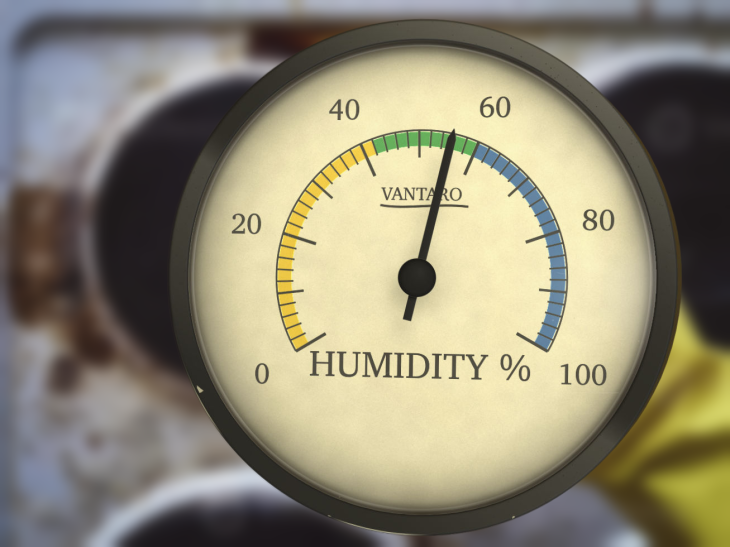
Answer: 56 (%)
